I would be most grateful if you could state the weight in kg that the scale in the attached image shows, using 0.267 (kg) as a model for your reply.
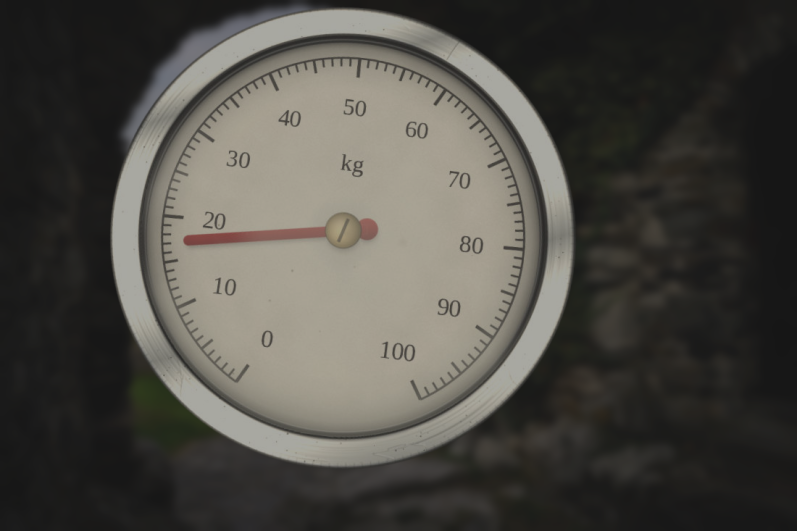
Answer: 17 (kg)
